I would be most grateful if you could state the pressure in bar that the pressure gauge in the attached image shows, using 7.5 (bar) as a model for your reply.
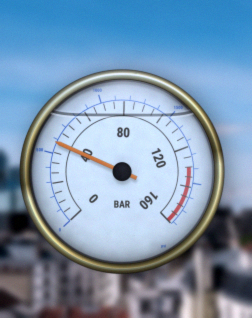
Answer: 40 (bar)
